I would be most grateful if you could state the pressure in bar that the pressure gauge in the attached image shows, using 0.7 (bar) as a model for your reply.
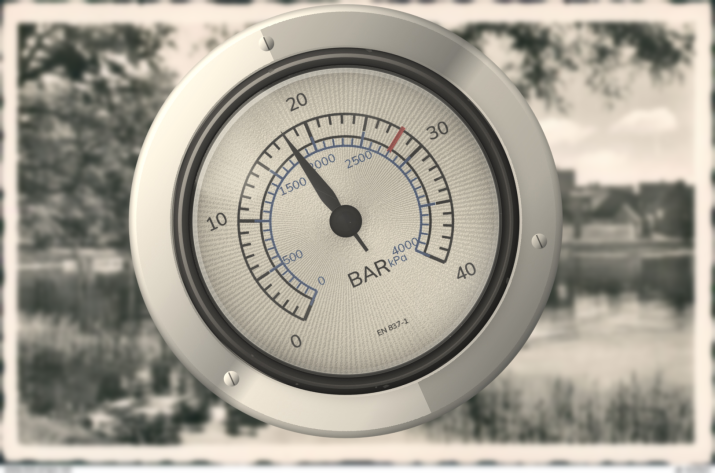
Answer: 18 (bar)
